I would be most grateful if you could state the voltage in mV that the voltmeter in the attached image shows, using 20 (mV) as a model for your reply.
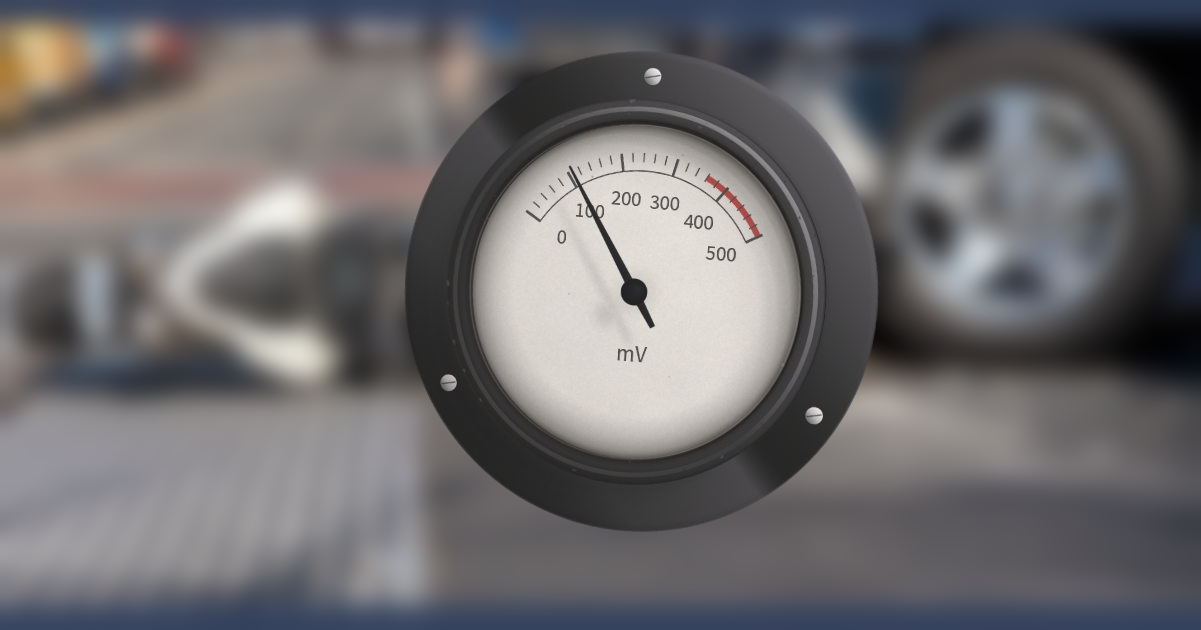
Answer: 110 (mV)
